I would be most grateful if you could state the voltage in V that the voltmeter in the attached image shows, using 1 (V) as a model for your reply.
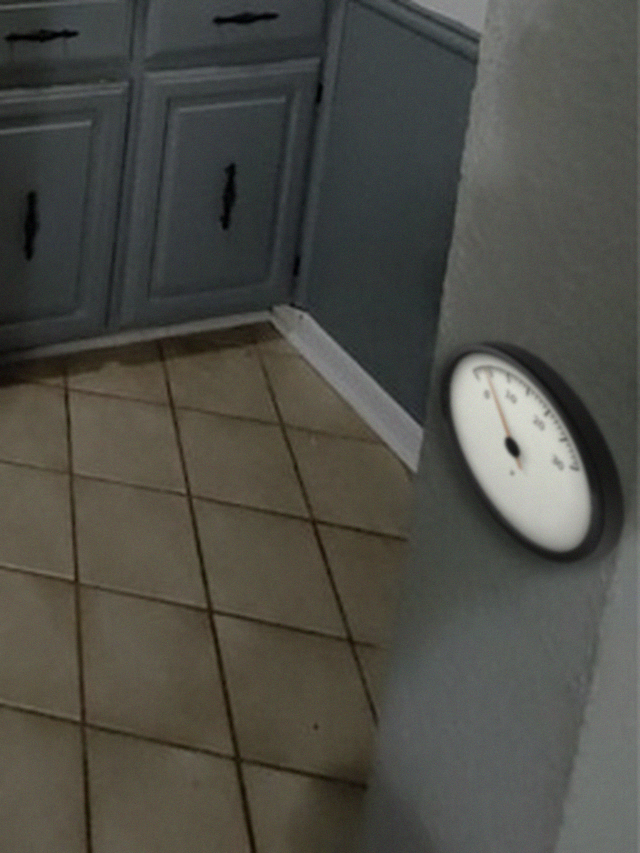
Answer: 5 (V)
